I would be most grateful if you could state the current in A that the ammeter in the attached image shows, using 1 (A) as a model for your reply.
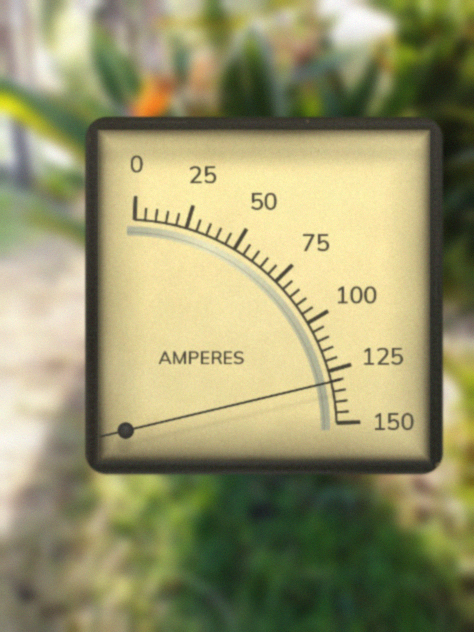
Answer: 130 (A)
